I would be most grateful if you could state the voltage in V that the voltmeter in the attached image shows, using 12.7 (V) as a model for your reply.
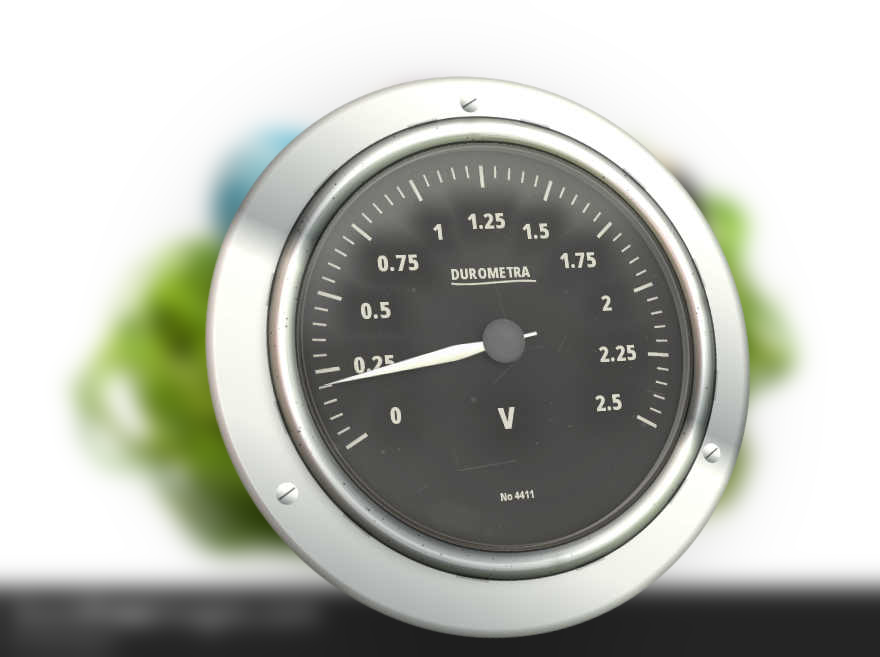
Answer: 0.2 (V)
